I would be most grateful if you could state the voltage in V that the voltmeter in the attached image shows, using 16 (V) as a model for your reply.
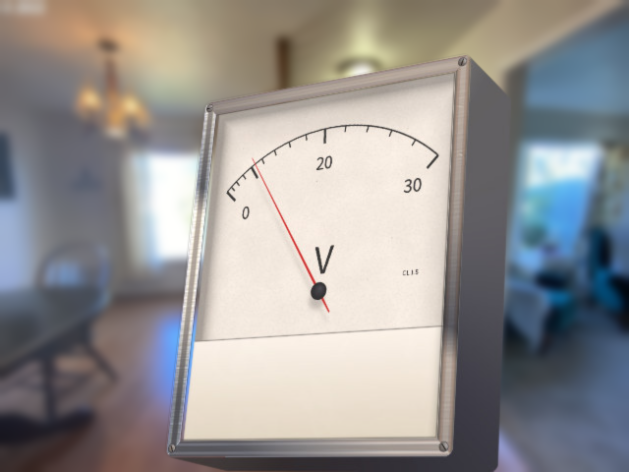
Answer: 11 (V)
